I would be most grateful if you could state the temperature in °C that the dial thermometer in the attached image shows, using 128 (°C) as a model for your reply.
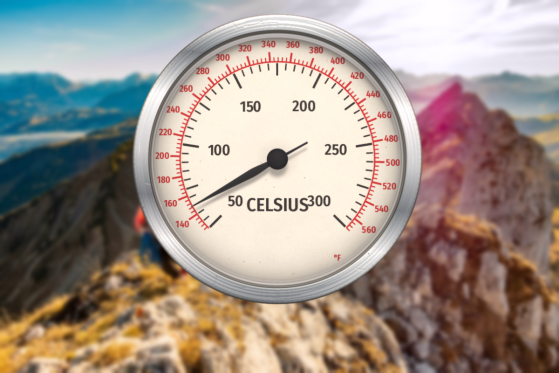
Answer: 65 (°C)
